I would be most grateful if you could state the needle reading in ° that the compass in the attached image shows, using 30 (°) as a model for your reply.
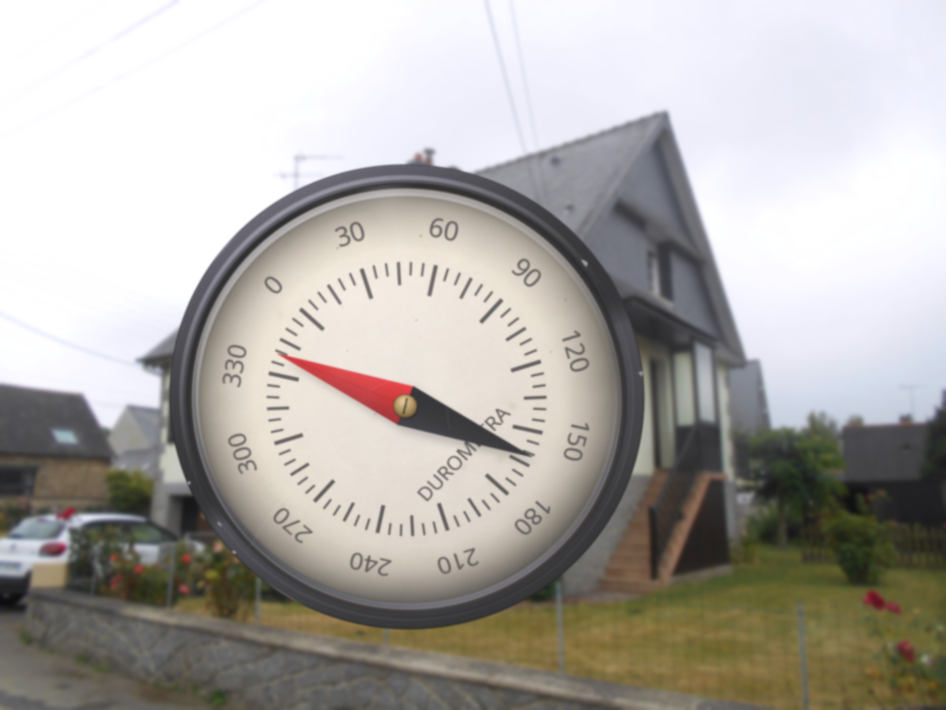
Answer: 340 (°)
